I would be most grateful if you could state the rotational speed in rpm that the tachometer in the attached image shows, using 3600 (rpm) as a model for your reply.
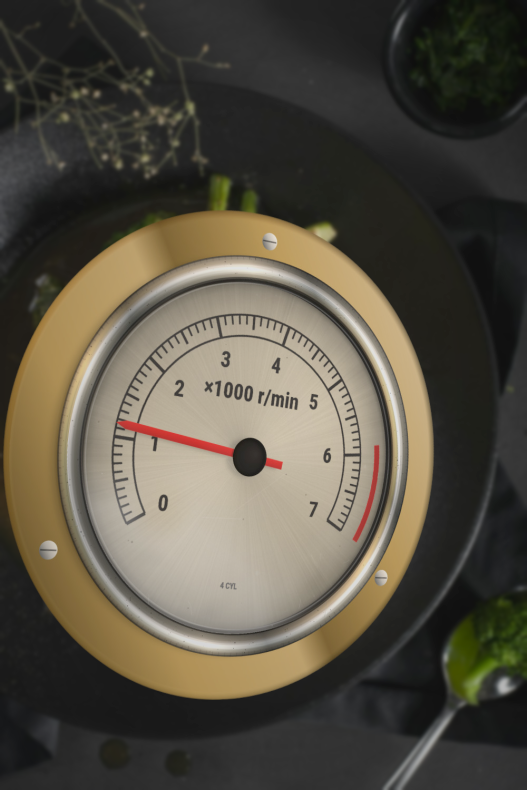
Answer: 1150 (rpm)
